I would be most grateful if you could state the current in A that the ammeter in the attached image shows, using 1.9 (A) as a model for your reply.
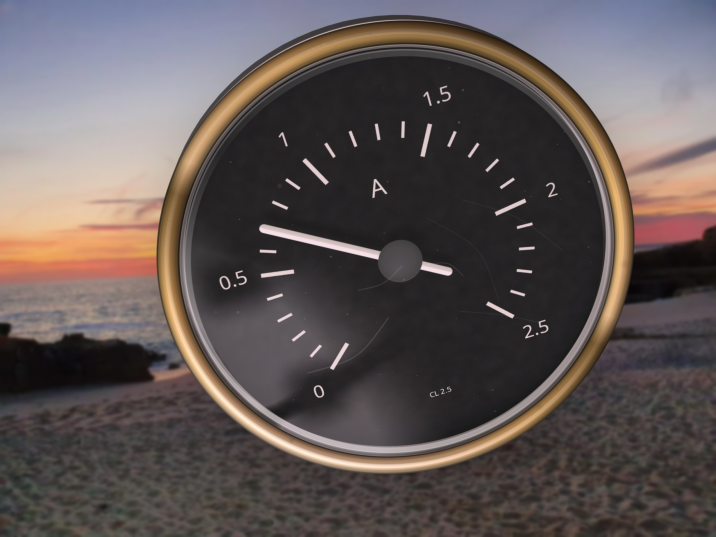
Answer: 0.7 (A)
